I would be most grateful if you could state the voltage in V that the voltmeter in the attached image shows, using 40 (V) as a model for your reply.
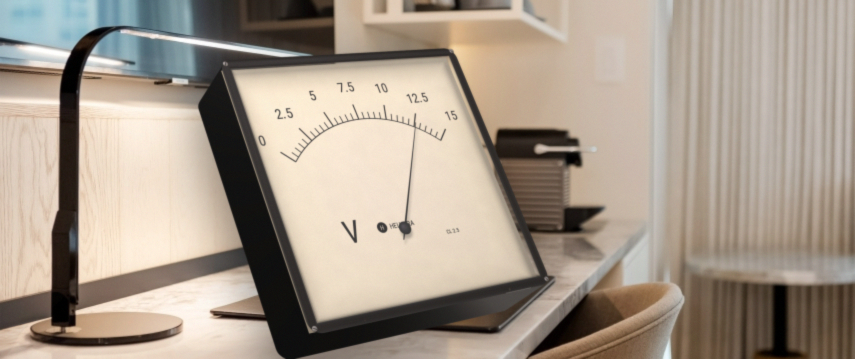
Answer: 12.5 (V)
